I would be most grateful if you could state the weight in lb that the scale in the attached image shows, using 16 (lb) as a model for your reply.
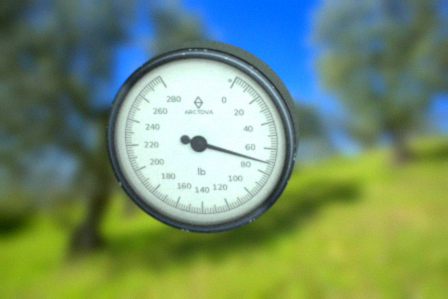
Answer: 70 (lb)
